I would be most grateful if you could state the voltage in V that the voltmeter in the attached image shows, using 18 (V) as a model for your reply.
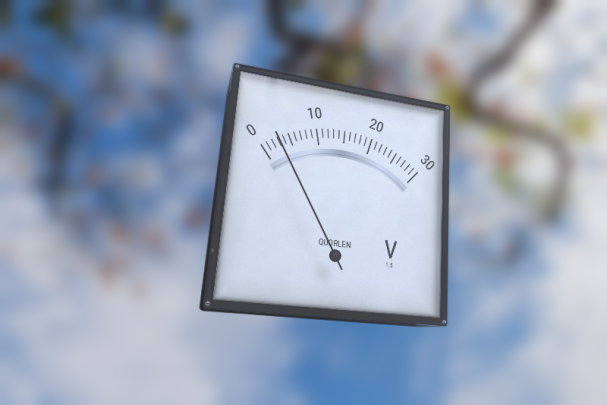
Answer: 3 (V)
